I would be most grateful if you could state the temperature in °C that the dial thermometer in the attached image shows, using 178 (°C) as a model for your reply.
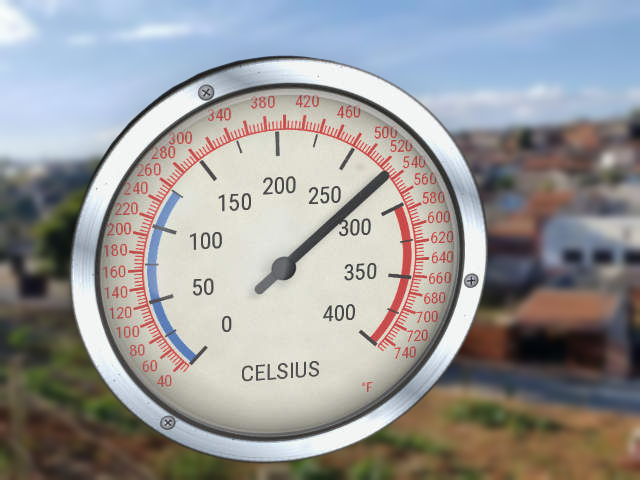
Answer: 275 (°C)
